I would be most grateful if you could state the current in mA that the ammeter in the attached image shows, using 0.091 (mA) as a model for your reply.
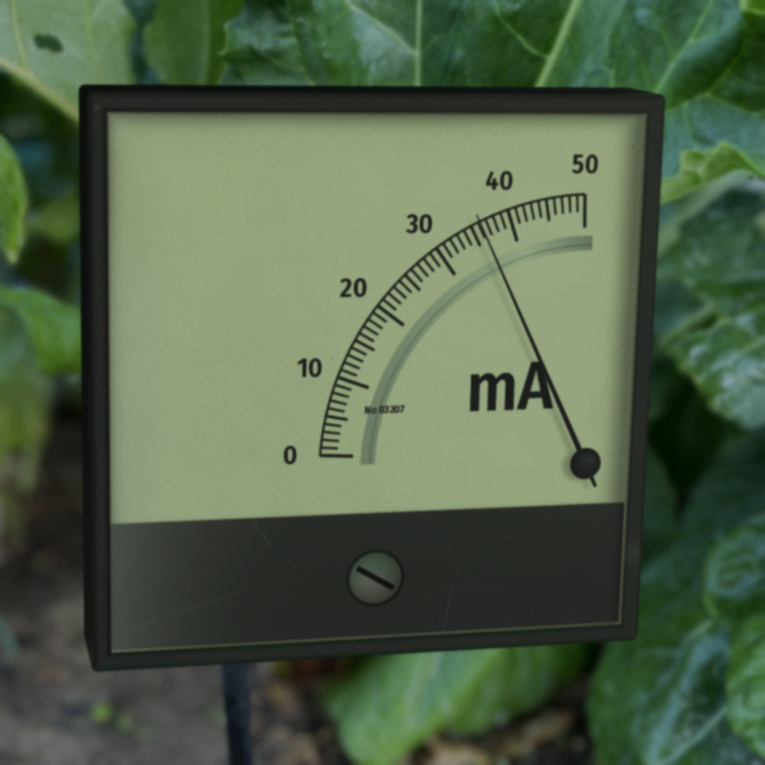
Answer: 36 (mA)
